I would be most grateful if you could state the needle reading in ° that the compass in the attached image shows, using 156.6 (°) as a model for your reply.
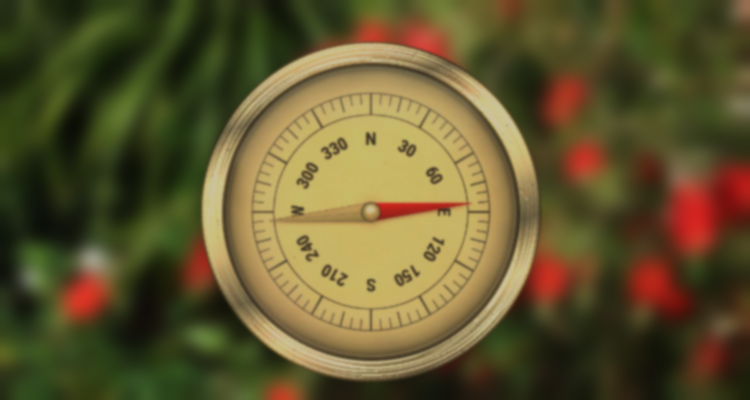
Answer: 85 (°)
